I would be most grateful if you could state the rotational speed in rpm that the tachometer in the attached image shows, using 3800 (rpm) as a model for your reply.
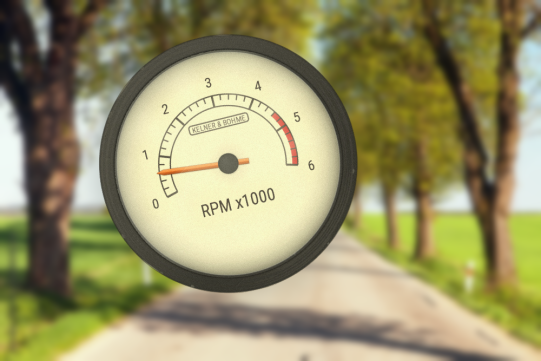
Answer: 600 (rpm)
